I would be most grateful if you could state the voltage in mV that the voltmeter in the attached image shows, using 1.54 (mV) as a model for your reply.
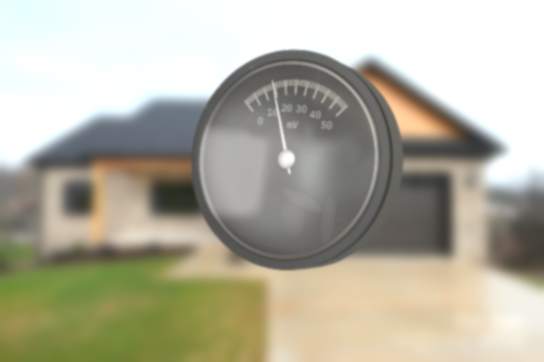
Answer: 15 (mV)
